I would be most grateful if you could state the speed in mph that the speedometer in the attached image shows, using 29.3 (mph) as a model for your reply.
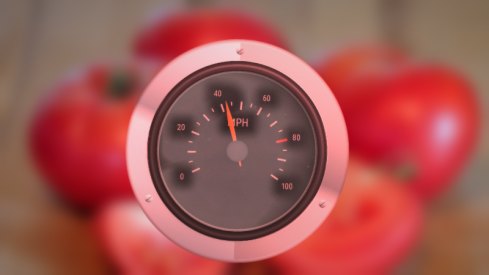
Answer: 42.5 (mph)
